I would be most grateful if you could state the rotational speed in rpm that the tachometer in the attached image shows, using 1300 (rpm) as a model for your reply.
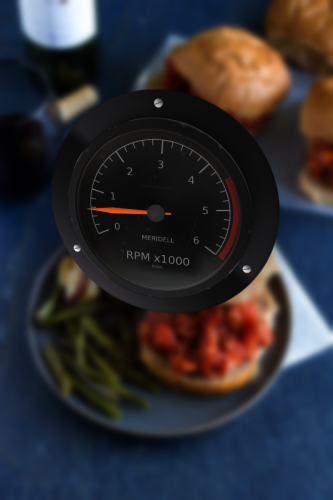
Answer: 600 (rpm)
